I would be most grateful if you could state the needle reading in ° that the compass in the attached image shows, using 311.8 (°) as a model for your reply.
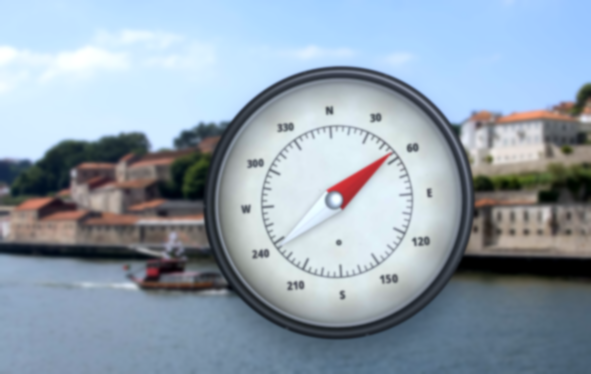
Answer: 55 (°)
